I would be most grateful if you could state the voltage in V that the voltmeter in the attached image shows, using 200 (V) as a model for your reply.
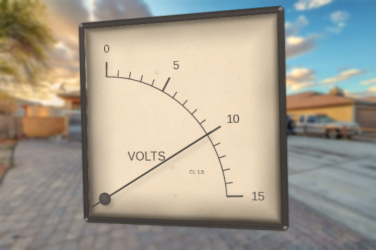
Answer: 10 (V)
